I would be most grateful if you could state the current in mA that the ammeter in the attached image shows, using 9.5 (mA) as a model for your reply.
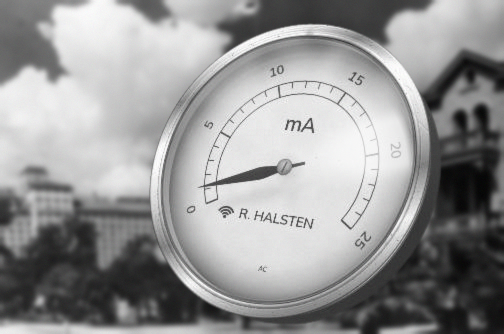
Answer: 1 (mA)
